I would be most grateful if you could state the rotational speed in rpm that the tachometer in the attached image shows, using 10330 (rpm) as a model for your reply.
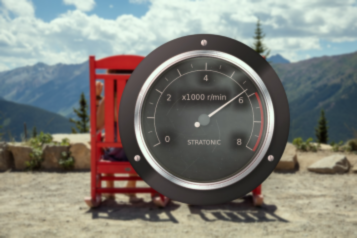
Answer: 5750 (rpm)
